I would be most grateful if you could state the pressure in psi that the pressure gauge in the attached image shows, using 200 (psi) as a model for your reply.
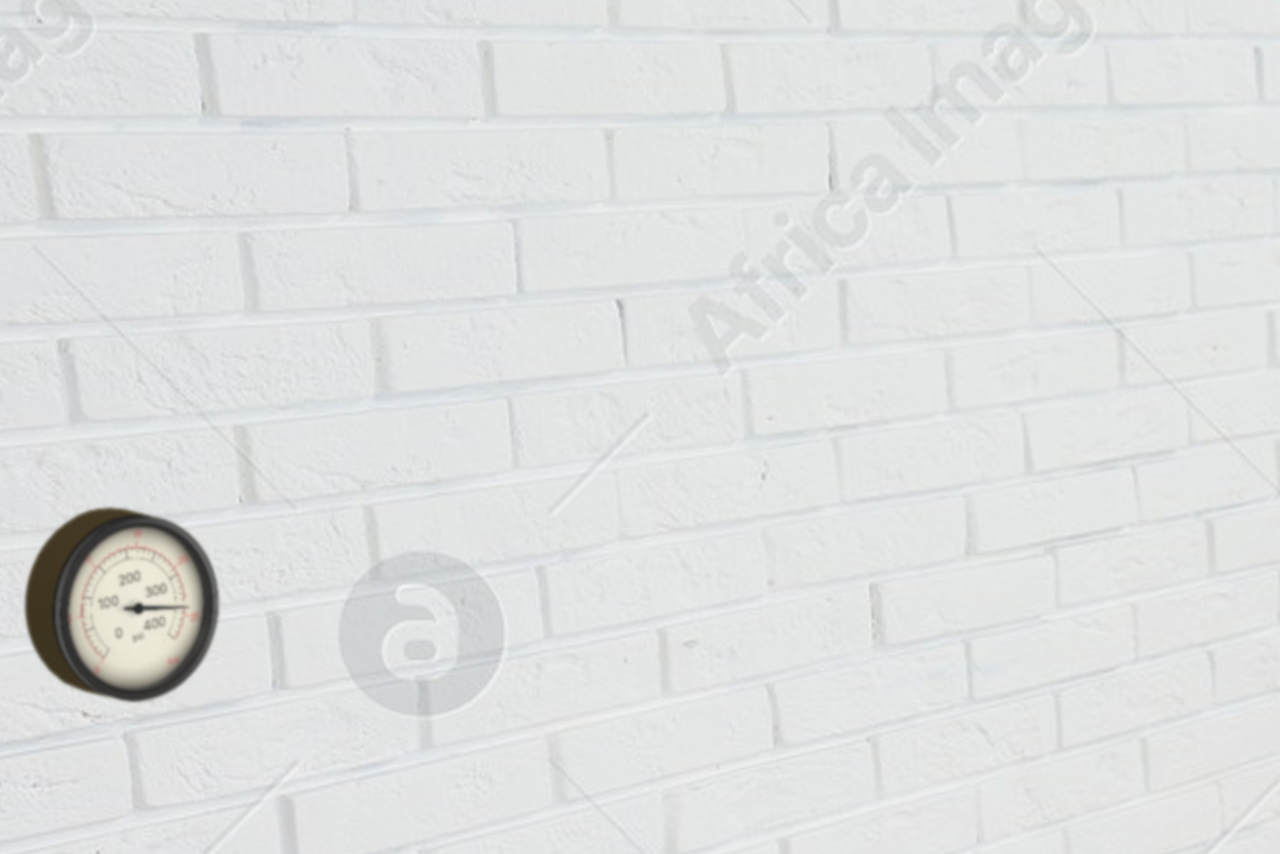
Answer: 350 (psi)
